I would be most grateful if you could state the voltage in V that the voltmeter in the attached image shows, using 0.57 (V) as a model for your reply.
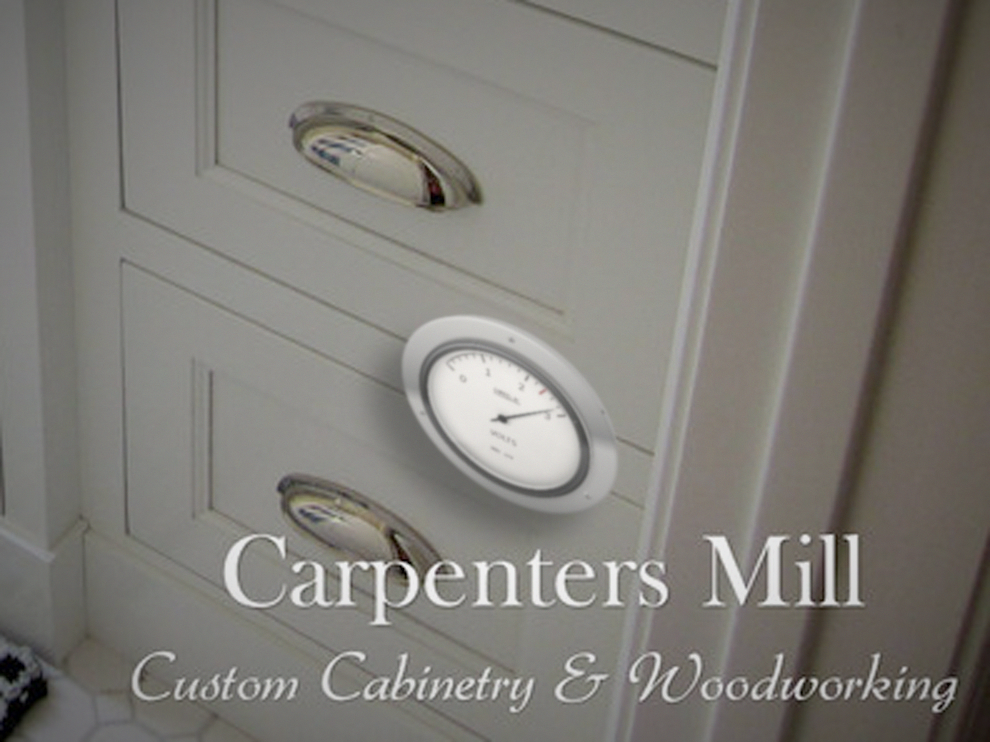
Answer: 2.8 (V)
